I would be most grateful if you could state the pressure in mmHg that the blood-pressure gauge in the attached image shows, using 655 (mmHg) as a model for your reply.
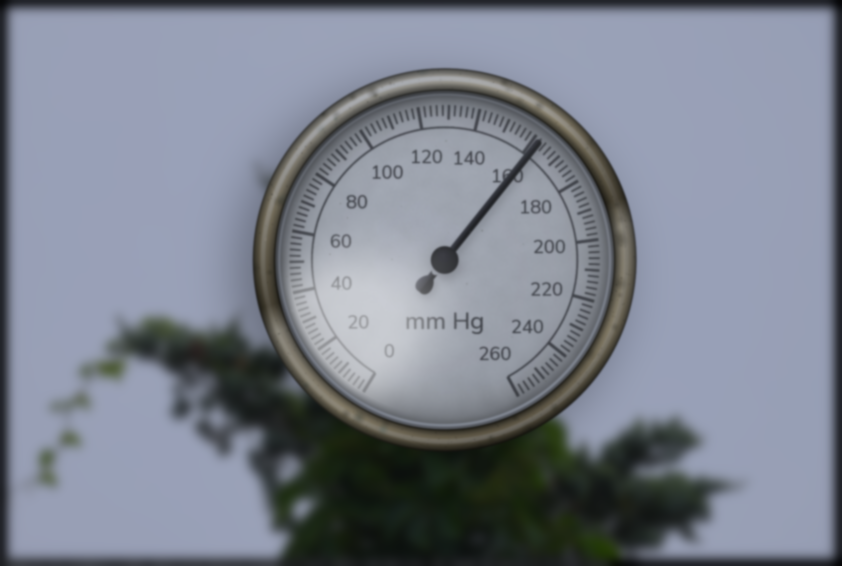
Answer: 162 (mmHg)
